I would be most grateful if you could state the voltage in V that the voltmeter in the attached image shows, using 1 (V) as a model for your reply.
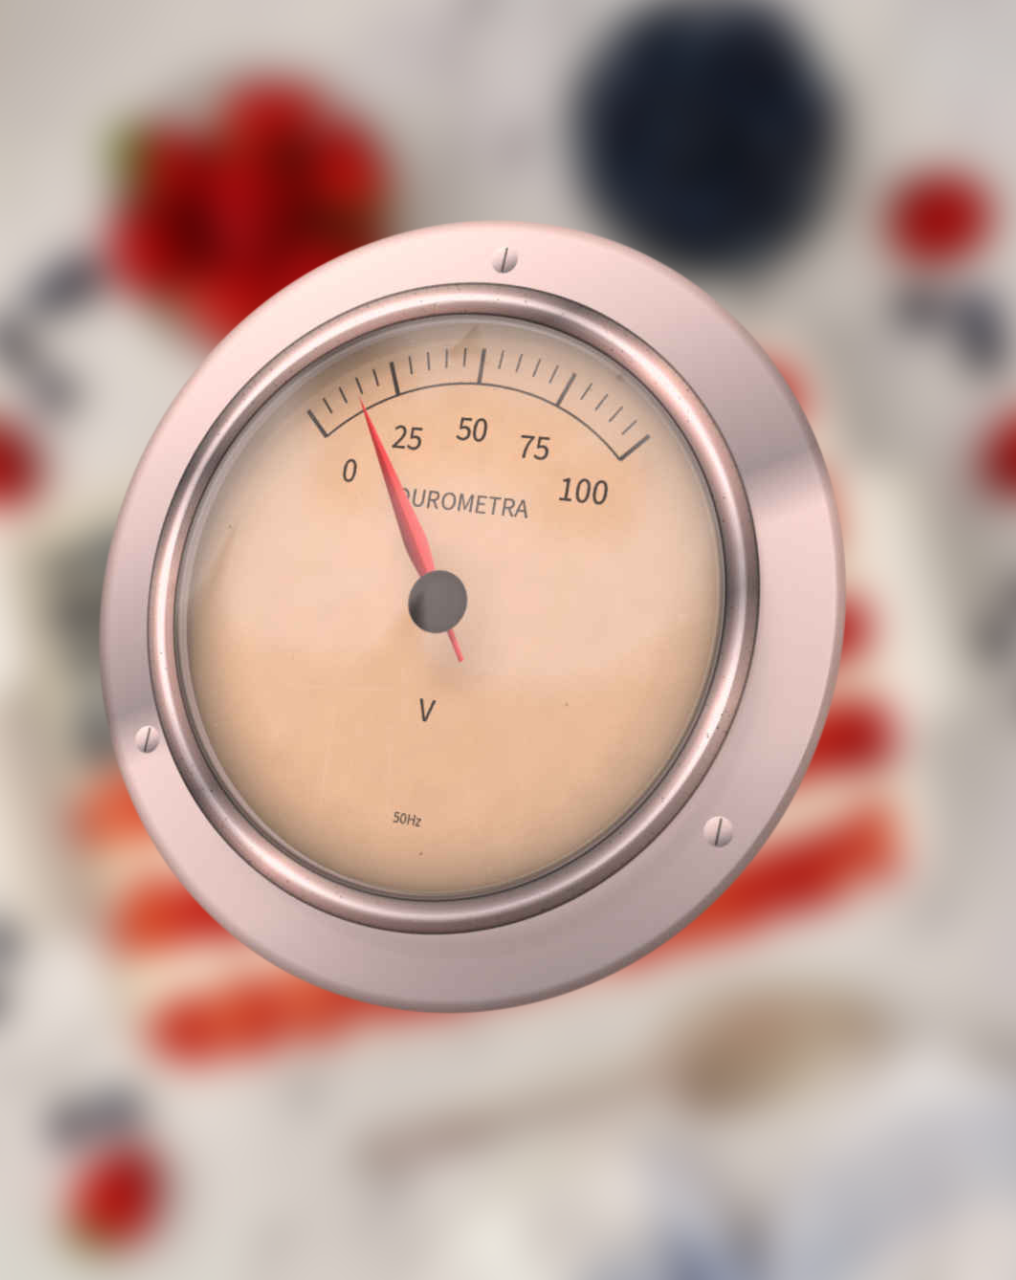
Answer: 15 (V)
